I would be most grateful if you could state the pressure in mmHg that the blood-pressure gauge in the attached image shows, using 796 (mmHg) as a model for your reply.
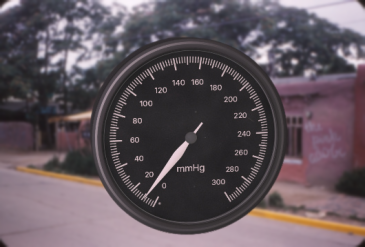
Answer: 10 (mmHg)
